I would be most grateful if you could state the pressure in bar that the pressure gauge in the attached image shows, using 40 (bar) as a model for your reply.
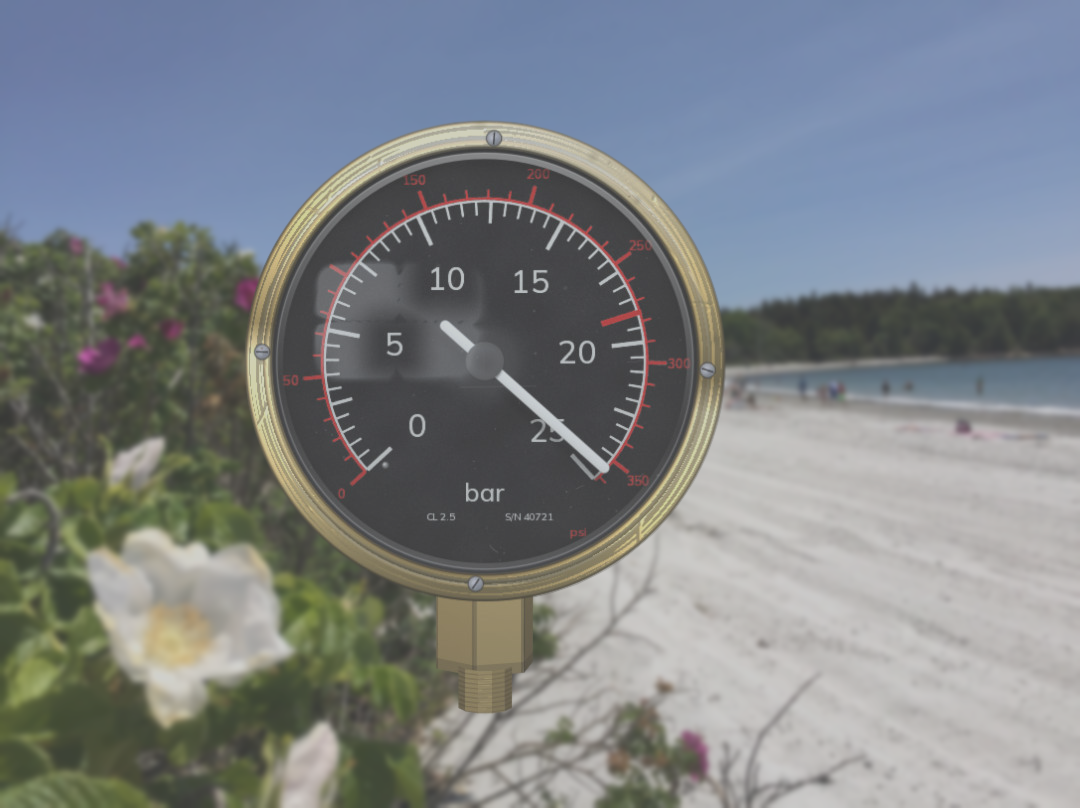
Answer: 24.5 (bar)
